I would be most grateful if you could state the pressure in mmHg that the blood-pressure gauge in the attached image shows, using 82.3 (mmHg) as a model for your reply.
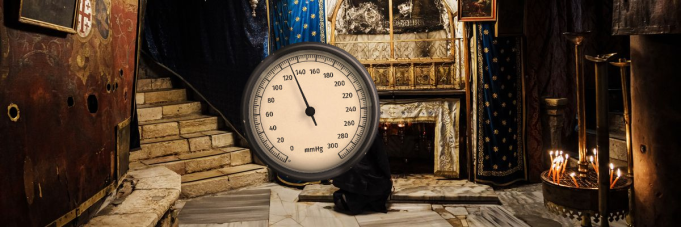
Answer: 130 (mmHg)
